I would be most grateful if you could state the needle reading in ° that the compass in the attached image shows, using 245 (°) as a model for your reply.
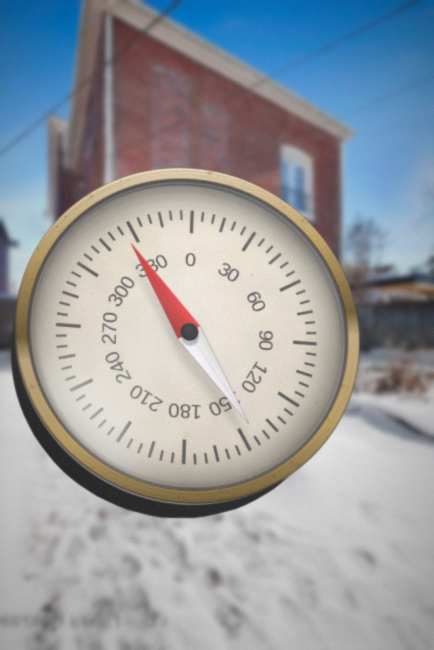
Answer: 325 (°)
